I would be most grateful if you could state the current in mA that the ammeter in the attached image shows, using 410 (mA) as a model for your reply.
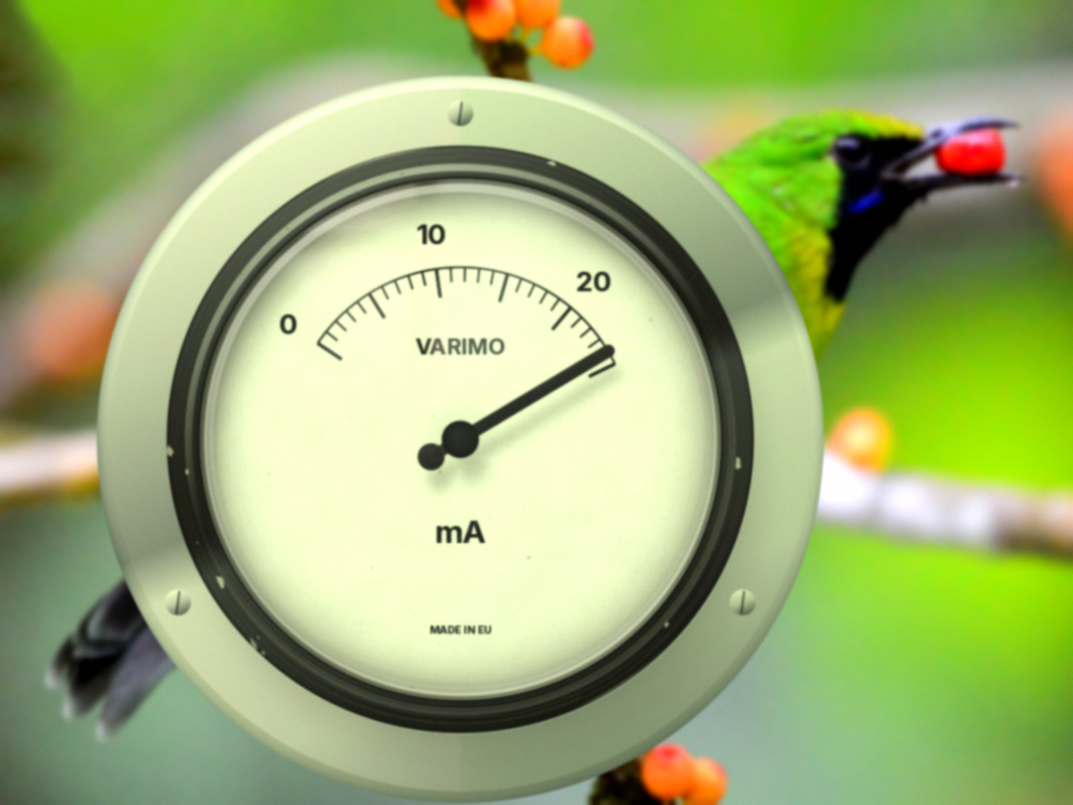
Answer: 24 (mA)
